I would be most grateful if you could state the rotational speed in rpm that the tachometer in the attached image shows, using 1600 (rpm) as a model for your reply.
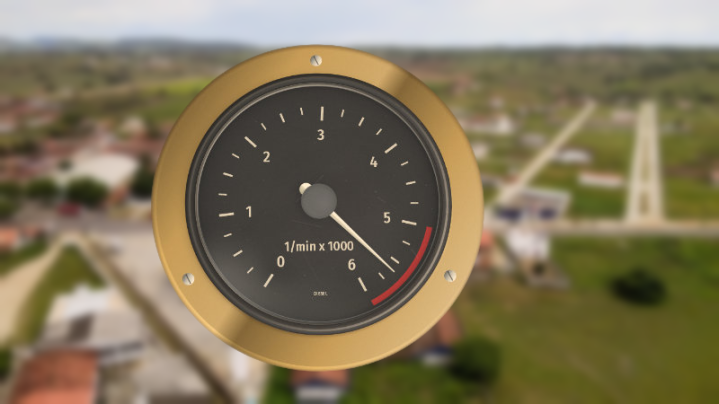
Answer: 5625 (rpm)
